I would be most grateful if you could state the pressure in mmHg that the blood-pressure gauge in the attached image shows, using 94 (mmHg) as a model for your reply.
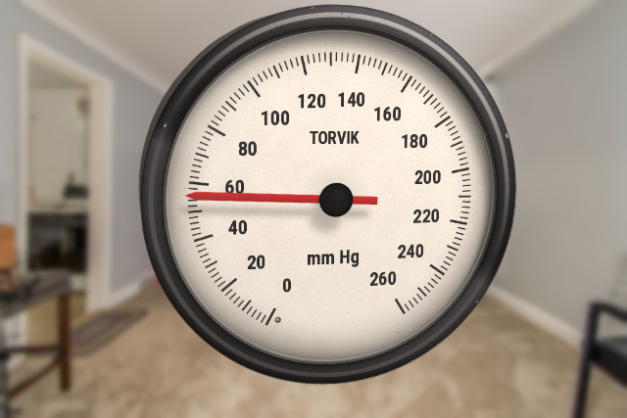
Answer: 56 (mmHg)
